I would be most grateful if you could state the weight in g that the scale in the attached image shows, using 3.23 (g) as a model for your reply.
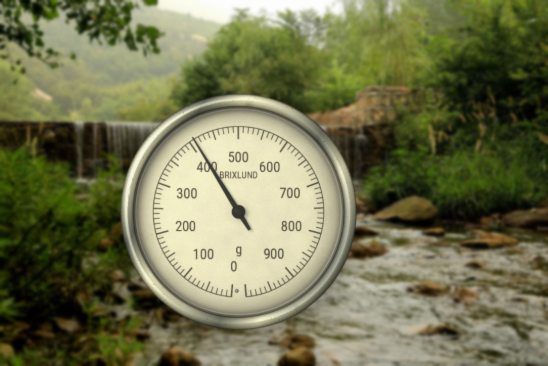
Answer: 410 (g)
